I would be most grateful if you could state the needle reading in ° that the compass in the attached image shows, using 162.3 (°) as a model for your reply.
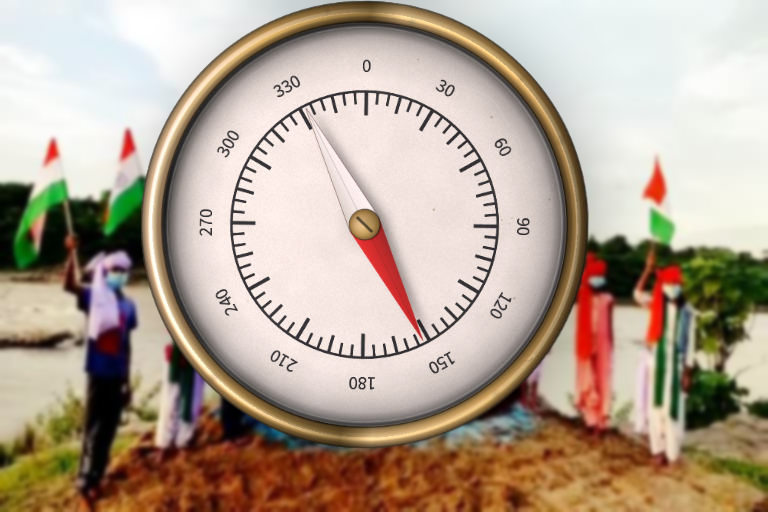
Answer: 152.5 (°)
